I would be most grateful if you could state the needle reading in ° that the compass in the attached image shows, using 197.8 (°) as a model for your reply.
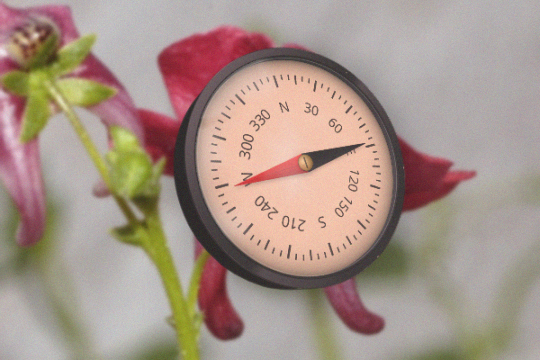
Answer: 267.5 (°)
